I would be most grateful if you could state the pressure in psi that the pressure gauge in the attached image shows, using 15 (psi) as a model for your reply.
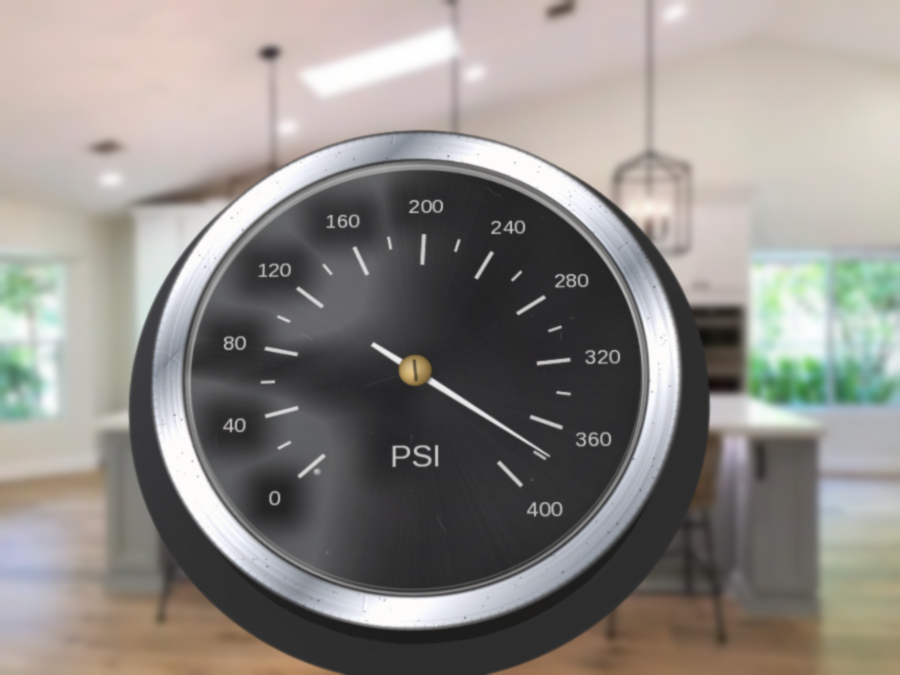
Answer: 380 (psi)
